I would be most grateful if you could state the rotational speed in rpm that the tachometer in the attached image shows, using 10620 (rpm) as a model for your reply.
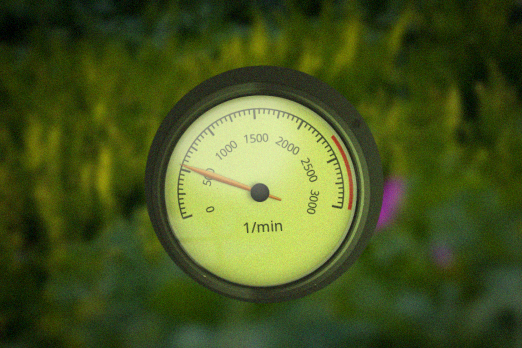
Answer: 550 (rpm)
